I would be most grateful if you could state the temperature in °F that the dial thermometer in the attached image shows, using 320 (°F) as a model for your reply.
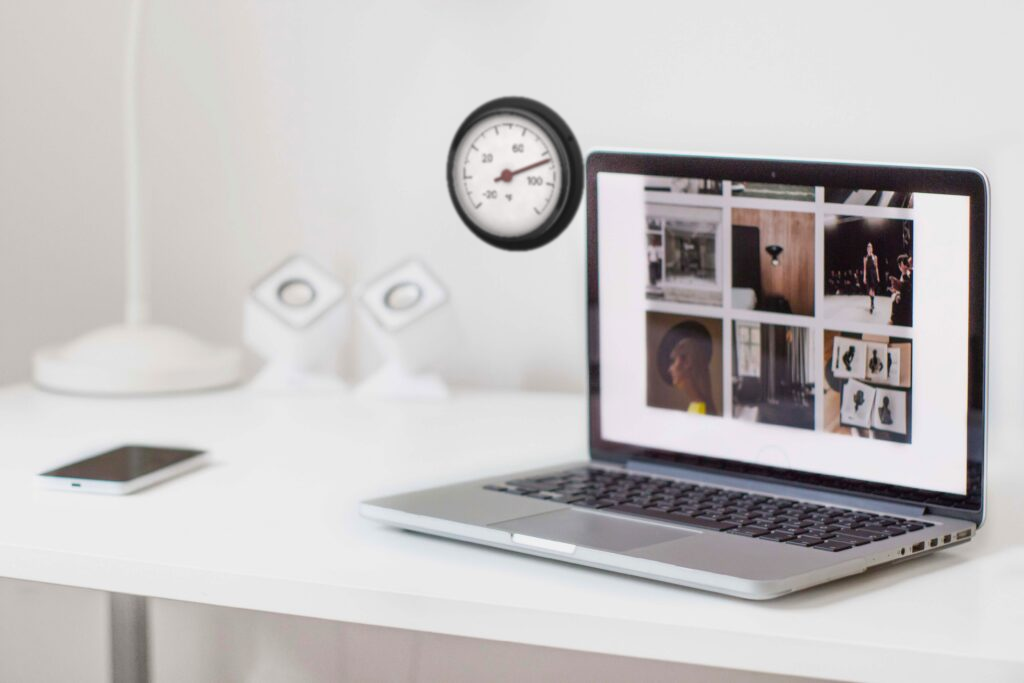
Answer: 85 (°F)
